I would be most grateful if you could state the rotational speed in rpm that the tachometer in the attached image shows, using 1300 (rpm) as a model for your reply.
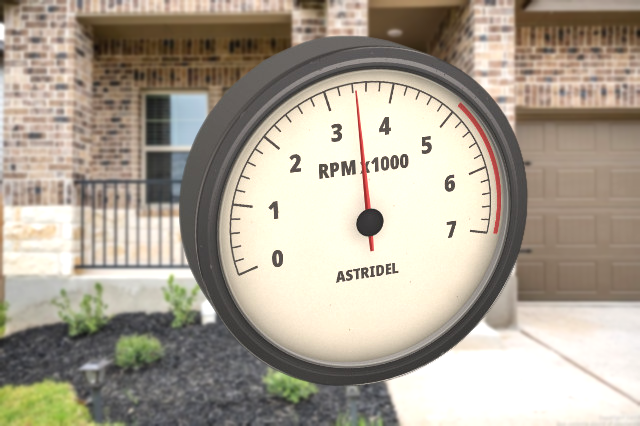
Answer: 3400 (rpm)
